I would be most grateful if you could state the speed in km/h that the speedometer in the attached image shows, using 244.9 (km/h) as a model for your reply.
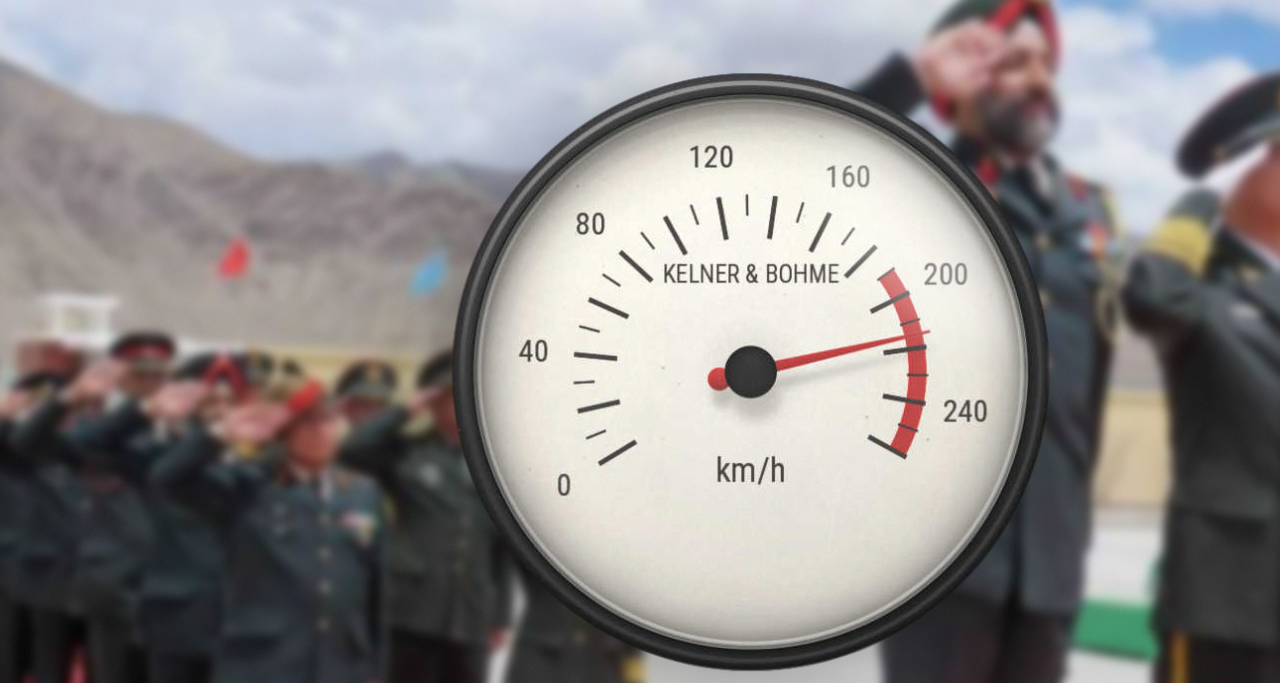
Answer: 215 (km/h)
